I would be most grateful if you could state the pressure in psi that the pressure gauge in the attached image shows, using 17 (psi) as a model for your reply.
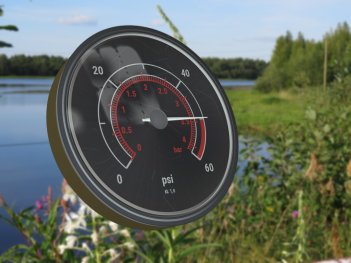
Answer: 50 (psi)
